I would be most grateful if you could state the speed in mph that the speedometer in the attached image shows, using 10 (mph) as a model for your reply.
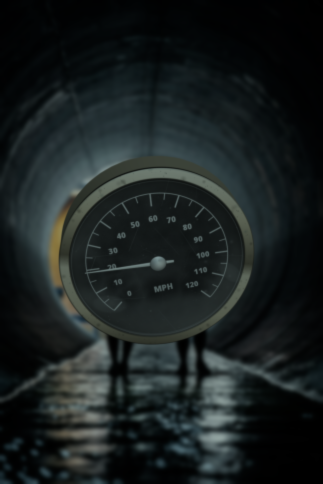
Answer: 20 (mph)
